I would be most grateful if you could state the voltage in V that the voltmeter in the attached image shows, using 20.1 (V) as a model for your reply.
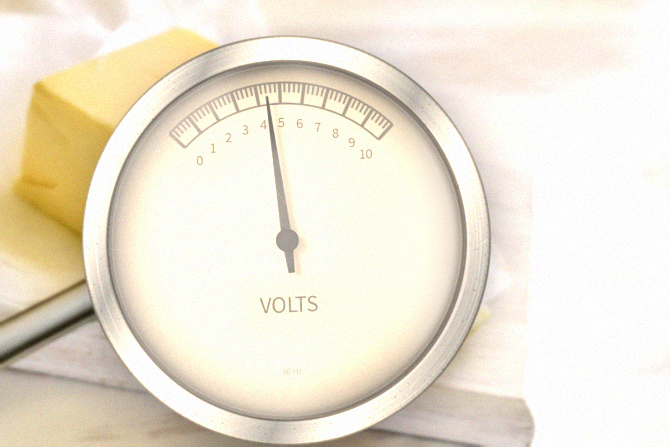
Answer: 4.4 (V)
